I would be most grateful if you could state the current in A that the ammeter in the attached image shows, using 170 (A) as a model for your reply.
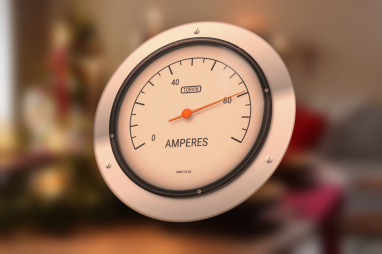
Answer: 80 (A)
